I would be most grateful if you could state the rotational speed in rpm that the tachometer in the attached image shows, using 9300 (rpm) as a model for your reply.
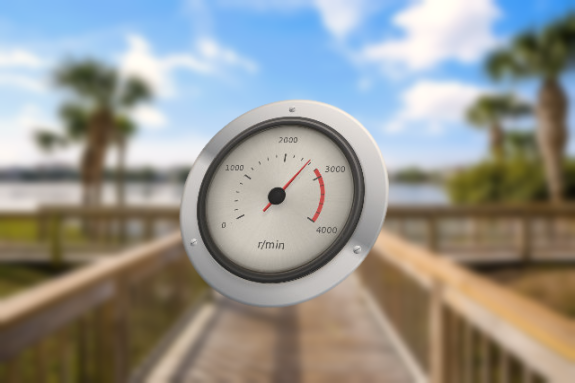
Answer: 2600 (rpm)
